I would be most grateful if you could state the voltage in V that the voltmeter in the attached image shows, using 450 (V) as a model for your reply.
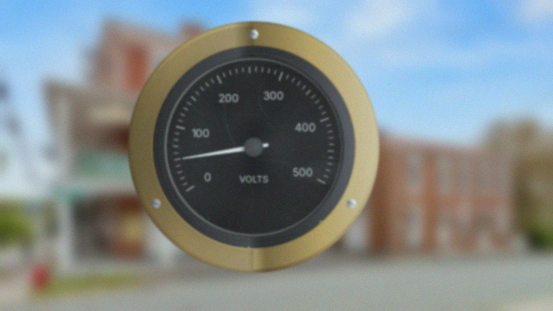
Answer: 50 (V)
